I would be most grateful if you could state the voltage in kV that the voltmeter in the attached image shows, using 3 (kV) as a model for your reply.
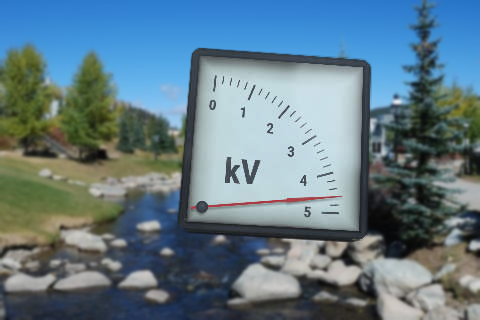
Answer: 4.6 (kV)
